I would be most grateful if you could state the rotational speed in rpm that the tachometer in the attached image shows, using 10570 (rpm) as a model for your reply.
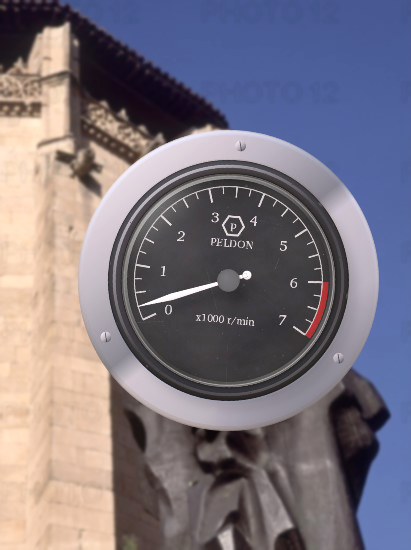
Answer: 250 (rpm)
